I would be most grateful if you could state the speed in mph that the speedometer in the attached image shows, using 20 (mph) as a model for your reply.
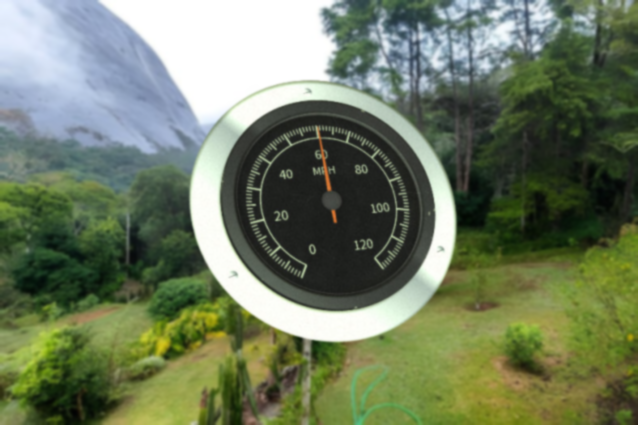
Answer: 60 (mph)
